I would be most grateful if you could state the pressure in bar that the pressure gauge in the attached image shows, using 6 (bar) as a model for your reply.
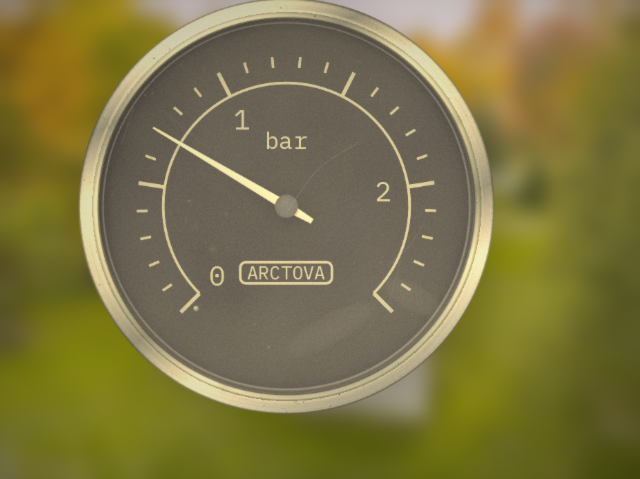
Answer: 0.7 (bar)
